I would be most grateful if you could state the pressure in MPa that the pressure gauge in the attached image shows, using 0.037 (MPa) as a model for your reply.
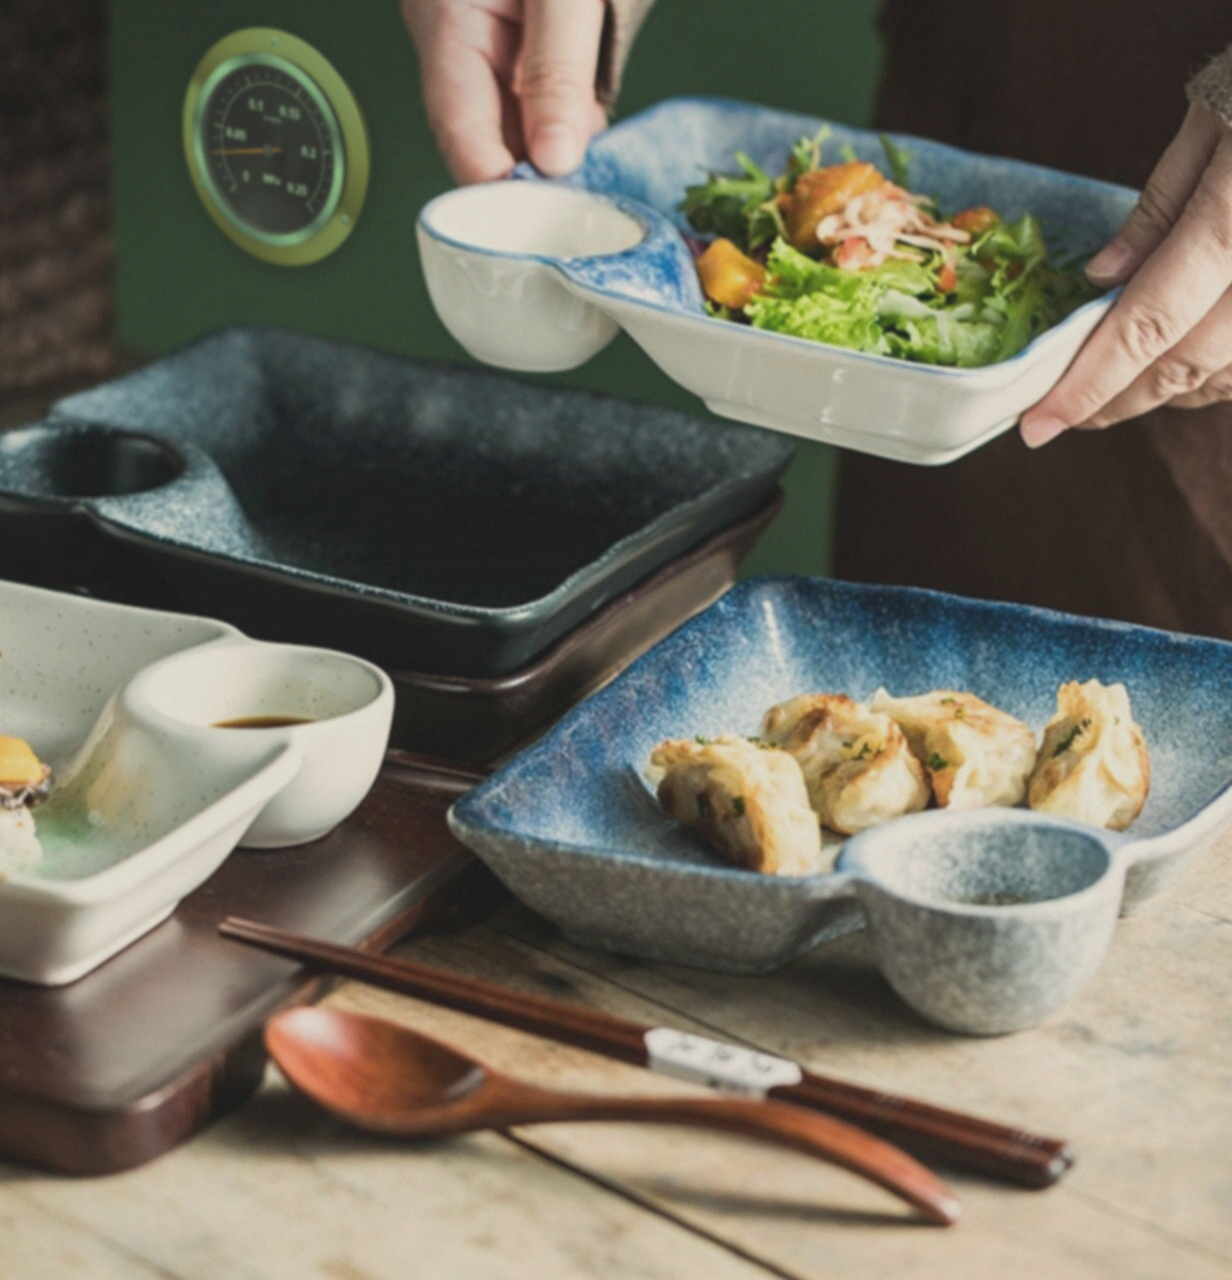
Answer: 0.03 (MPa)
